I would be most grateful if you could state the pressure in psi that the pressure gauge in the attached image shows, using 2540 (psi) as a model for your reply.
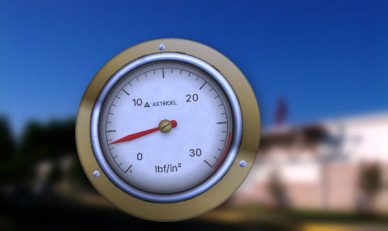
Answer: 3.5 (psi)
